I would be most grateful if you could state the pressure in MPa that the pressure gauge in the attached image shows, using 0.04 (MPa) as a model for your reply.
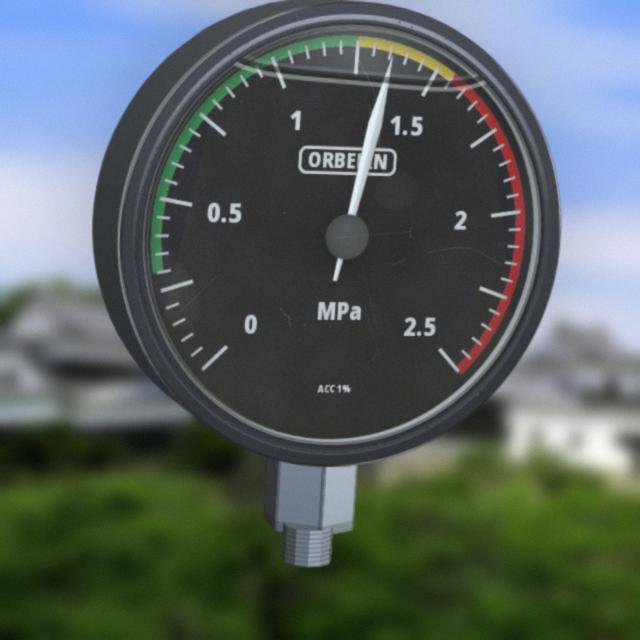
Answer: 1.35 (MPa)
